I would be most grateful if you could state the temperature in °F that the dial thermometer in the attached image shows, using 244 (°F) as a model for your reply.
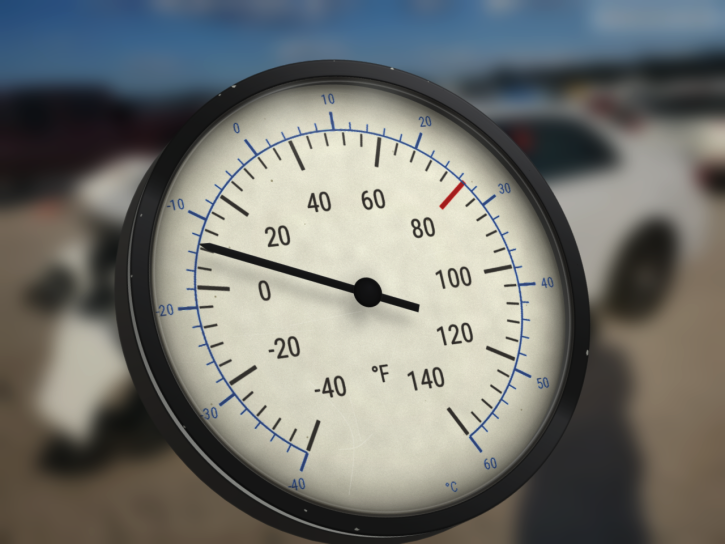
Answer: 8 (°F)
